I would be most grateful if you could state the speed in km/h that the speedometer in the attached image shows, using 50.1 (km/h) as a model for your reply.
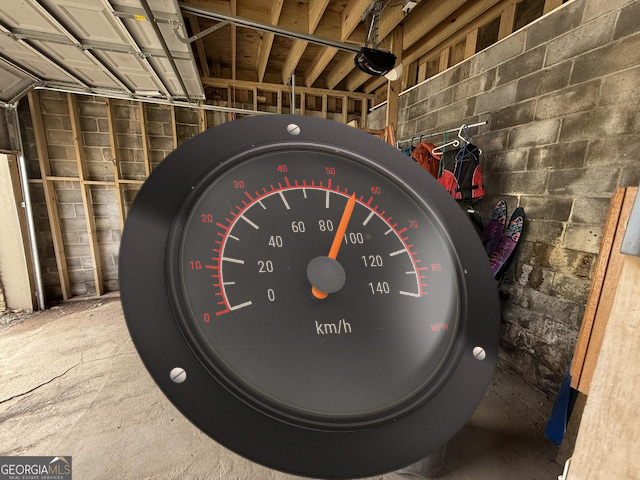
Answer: 90 (km/h)
